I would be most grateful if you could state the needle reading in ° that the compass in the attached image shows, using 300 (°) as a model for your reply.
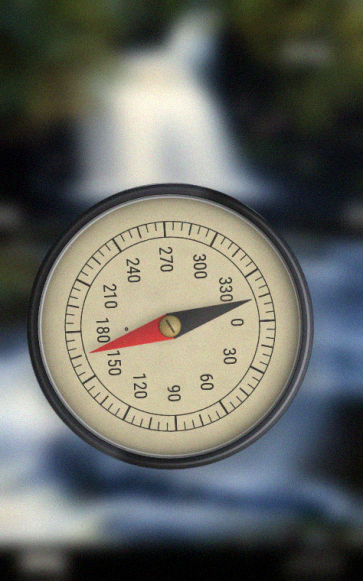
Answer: 165 (°)
